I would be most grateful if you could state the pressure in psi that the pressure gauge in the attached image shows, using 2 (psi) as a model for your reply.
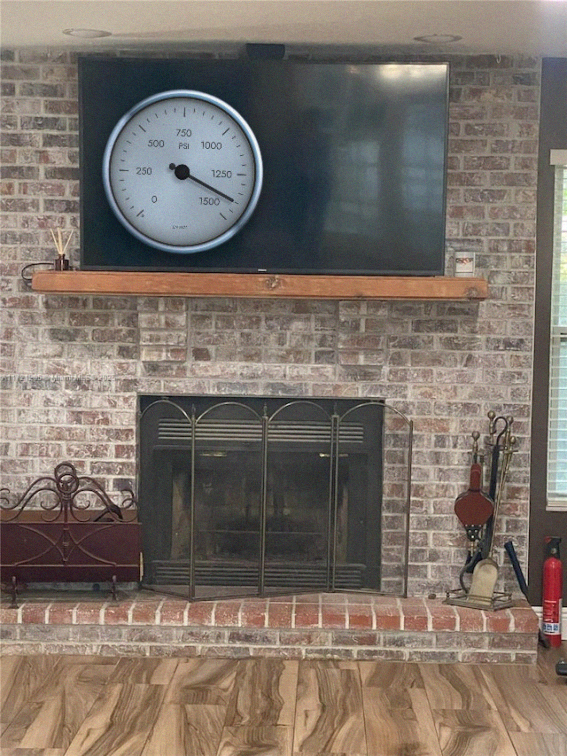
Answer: 1400 (psi)
